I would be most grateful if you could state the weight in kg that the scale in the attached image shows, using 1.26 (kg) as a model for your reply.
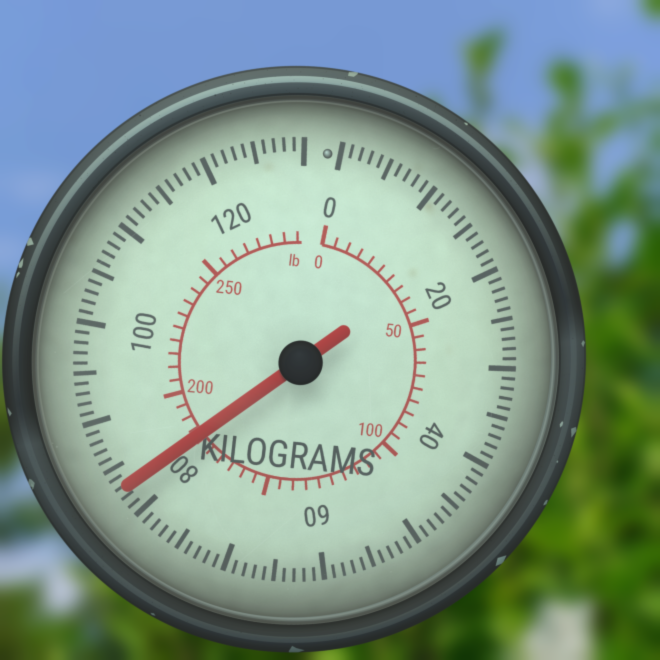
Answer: 83 (kg)
